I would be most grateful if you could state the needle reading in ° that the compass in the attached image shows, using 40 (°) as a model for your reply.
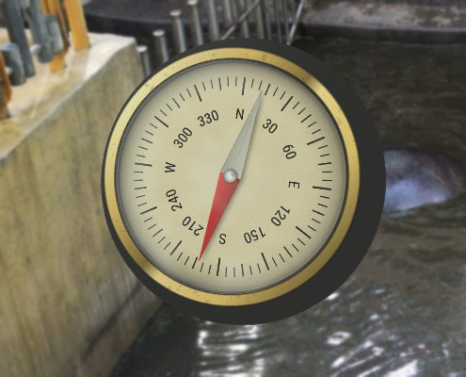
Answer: 192.5 (°)
